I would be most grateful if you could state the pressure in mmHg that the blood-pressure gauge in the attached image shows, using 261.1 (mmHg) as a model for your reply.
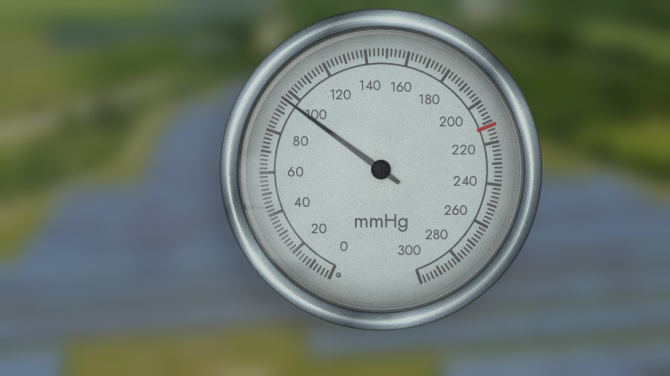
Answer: 96 (mmHg)
